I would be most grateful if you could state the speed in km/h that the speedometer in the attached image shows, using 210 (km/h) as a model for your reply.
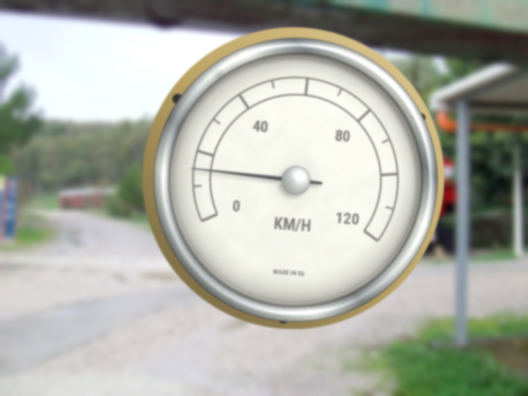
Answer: 15 (km/h)
